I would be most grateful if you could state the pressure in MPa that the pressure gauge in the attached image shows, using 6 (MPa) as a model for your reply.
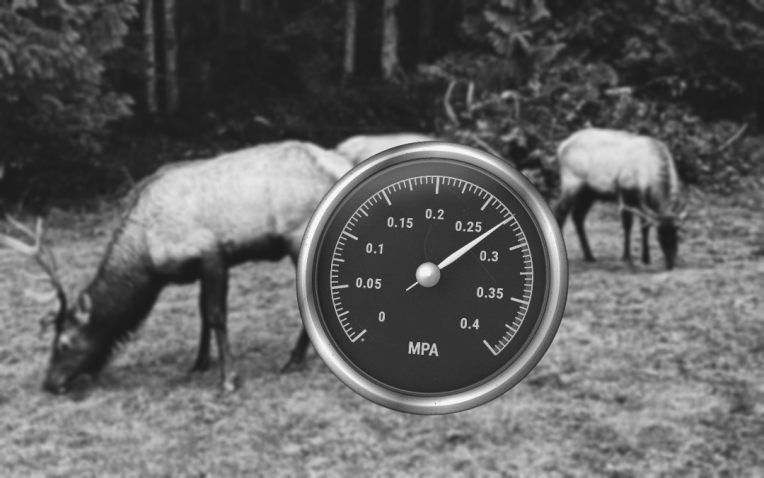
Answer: 0.275 (MPa)
